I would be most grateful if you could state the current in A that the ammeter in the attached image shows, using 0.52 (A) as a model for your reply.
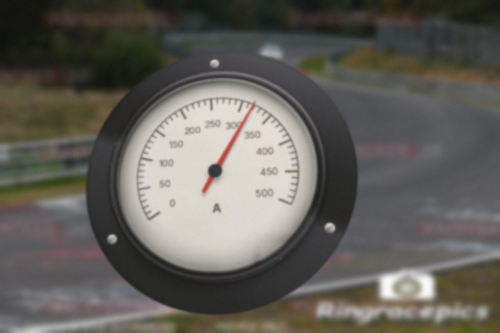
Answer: 320 (A)
